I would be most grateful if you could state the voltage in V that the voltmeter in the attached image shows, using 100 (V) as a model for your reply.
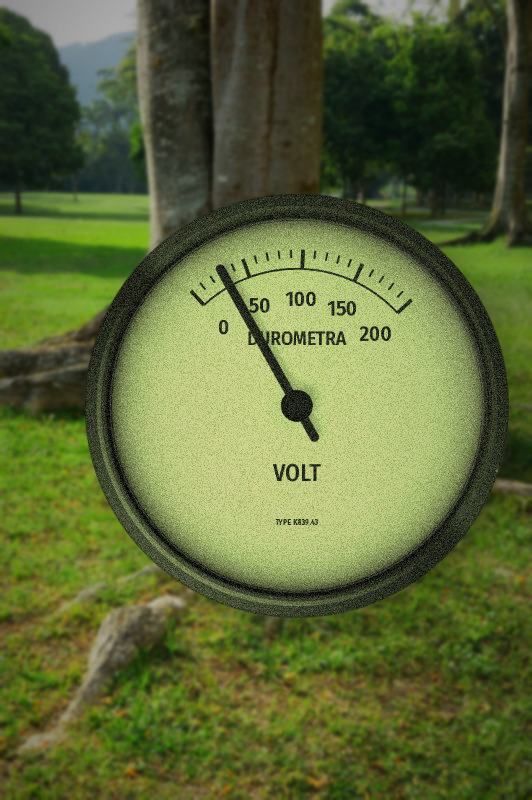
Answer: 30 (V)
